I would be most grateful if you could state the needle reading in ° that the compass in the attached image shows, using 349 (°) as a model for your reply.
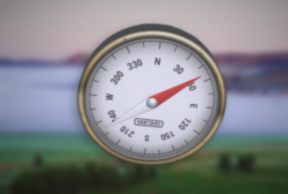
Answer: 52.5 (°)
